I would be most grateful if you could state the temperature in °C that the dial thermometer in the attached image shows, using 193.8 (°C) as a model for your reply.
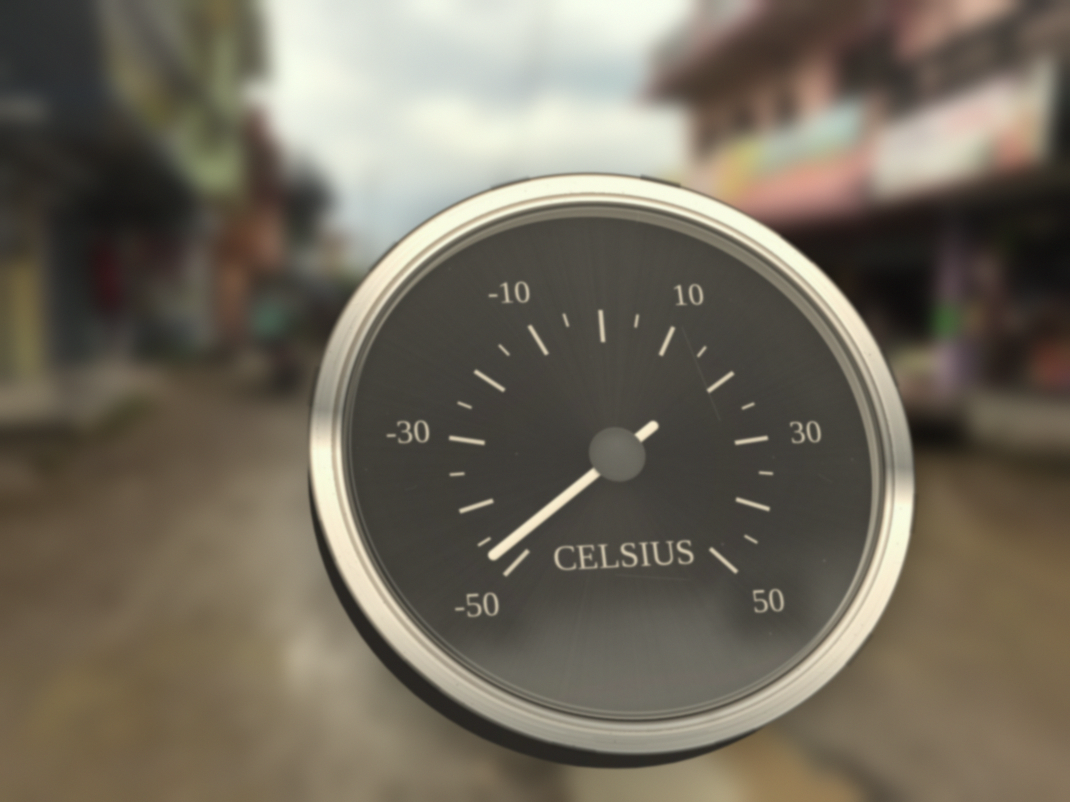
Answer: -47.5 (°C)
